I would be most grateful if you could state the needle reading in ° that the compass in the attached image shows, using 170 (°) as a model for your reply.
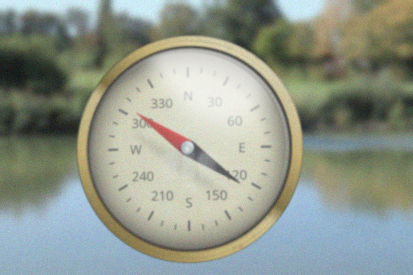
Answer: 305 (°)
